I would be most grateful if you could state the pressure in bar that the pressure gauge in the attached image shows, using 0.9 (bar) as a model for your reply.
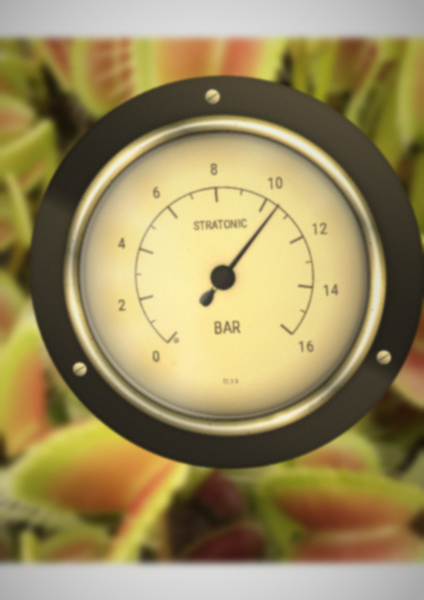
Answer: 10.5 (bar)
